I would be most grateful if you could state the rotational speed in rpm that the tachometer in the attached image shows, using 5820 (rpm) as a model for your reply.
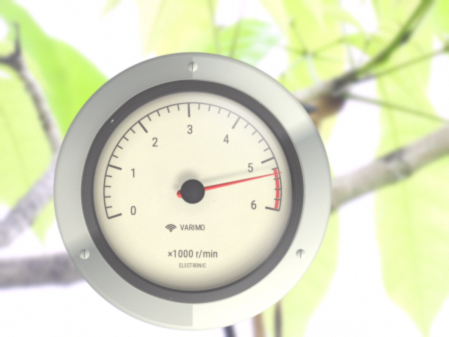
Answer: 5300 (rpm)
